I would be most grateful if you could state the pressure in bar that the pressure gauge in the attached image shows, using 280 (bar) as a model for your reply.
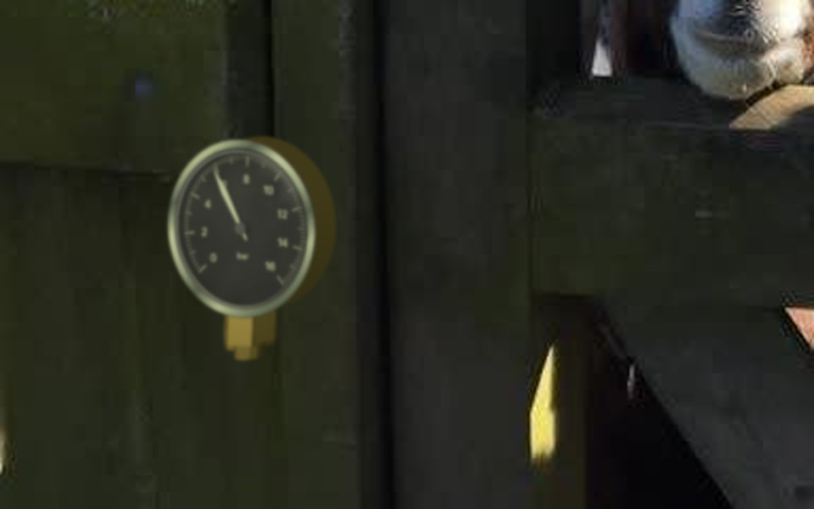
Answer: 6 (bar)
